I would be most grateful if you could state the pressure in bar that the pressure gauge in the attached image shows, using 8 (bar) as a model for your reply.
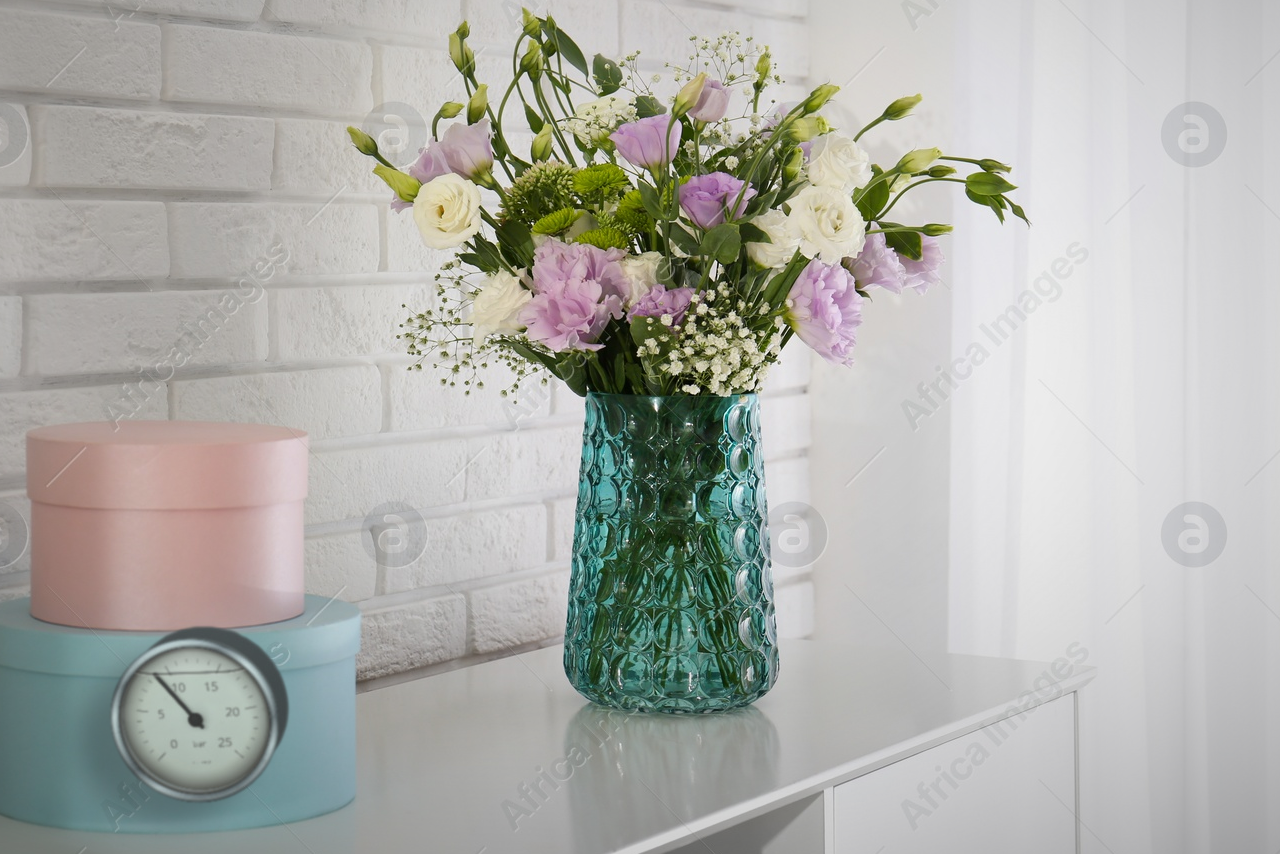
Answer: 9 (bar)
